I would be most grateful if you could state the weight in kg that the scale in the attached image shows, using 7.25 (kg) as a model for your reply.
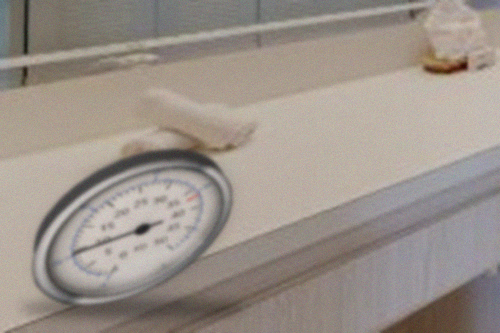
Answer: 10 (kg)
